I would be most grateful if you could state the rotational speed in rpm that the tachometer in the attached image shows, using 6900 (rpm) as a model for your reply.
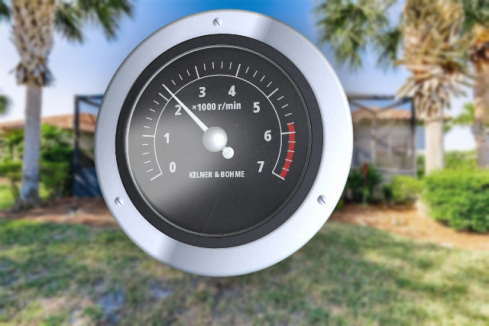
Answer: 2200 (rpm)
